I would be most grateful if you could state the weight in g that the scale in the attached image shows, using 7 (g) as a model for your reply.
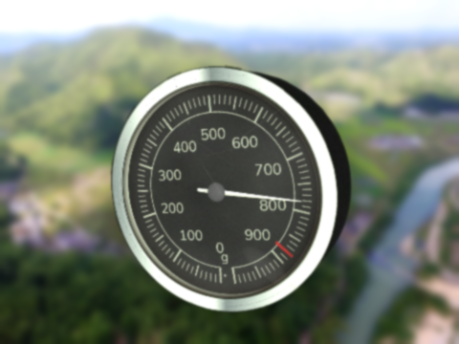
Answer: 780 (g)
